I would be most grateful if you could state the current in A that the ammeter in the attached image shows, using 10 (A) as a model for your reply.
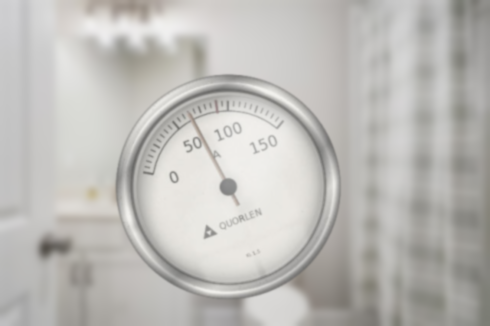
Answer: 65 (A)
